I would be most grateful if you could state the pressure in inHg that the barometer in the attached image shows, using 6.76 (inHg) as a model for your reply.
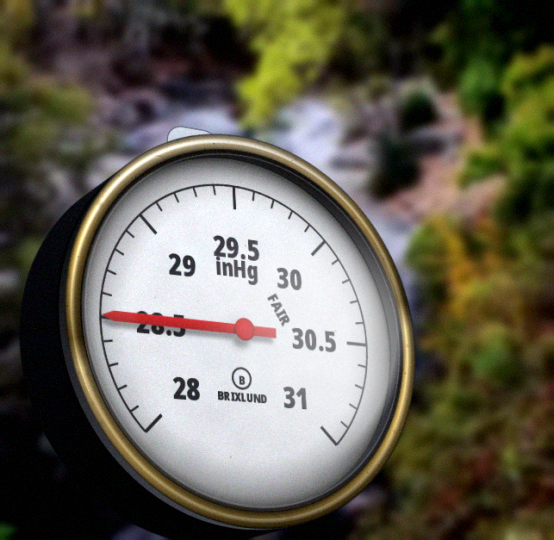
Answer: 28.5 (inHg)
